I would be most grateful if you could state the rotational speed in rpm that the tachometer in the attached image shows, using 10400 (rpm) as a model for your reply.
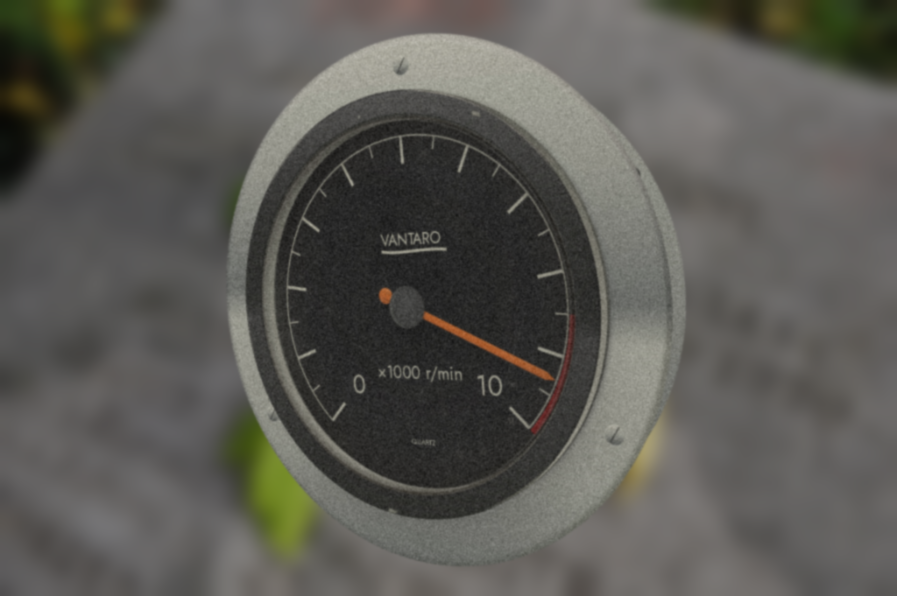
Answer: 9250 (rpm)
